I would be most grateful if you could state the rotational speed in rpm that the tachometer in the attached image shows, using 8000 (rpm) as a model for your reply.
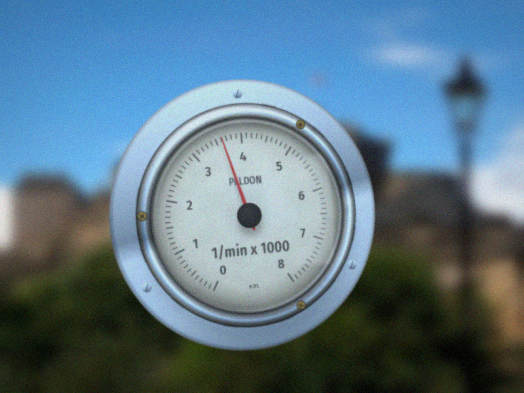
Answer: 3600 (rpm)
